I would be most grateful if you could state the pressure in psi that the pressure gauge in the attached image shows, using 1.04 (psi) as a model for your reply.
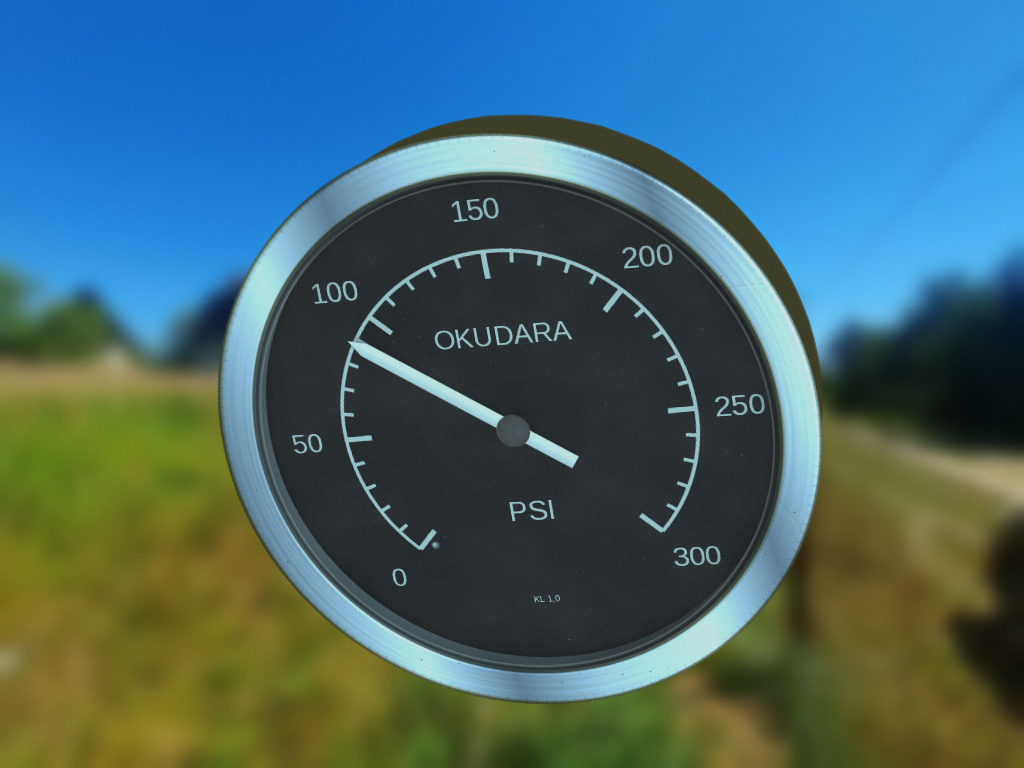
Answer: 90 (psi)
